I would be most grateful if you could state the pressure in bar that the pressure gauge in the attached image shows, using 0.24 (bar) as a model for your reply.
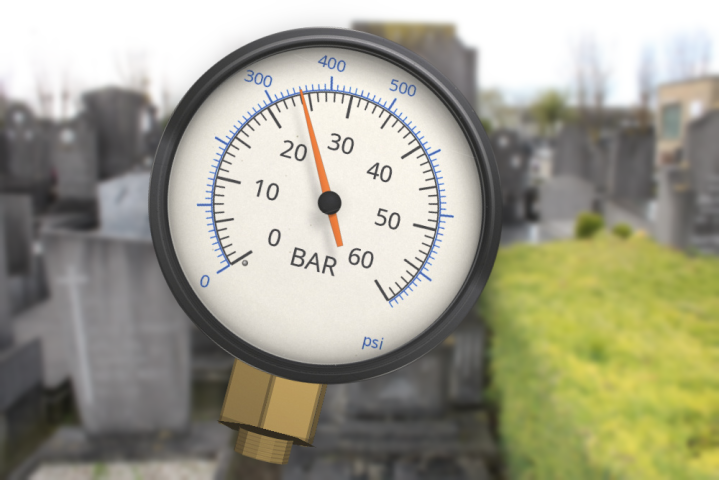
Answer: 24 (bar)
